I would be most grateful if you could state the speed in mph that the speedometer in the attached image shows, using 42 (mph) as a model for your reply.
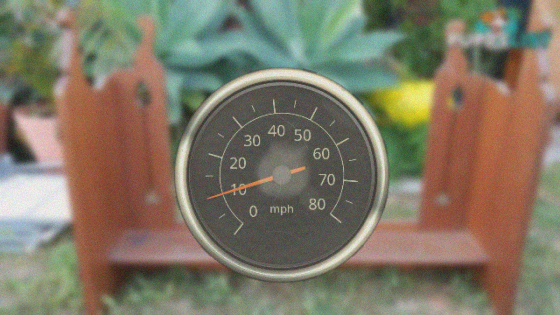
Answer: 10 (mph)
